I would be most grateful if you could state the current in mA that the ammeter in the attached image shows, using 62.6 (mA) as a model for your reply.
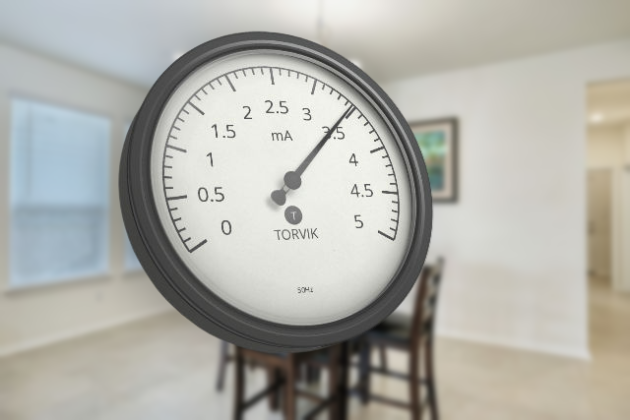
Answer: 3.45 (mA)
